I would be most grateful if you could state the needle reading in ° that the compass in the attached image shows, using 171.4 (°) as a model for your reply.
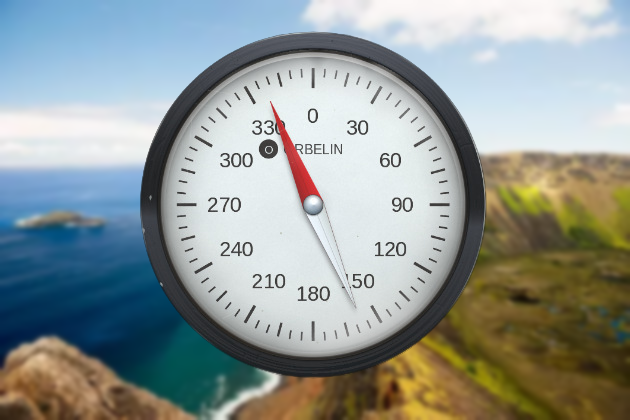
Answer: 337.5 (°)
